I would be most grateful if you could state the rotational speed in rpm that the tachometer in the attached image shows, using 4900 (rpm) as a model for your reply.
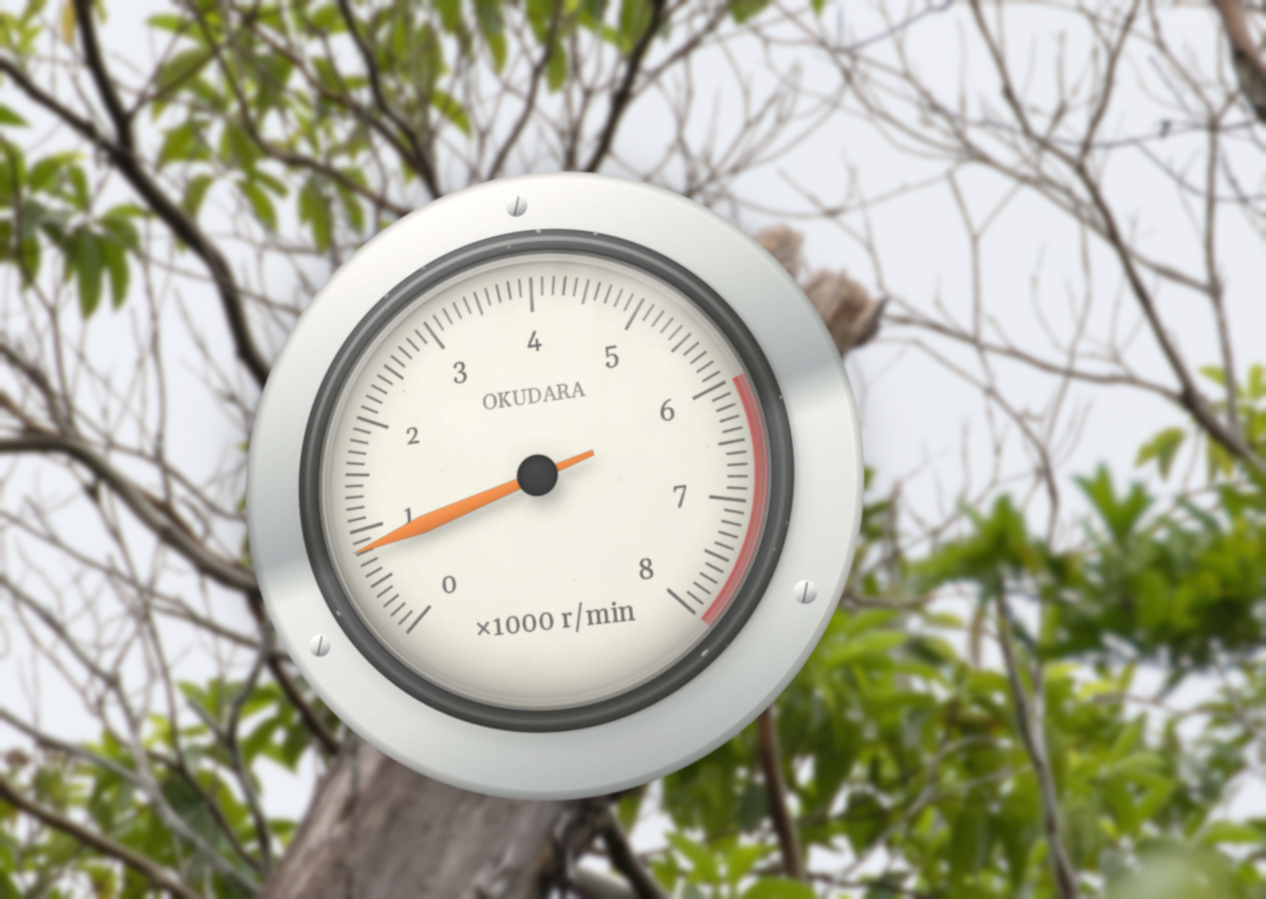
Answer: 800 (rpm)
